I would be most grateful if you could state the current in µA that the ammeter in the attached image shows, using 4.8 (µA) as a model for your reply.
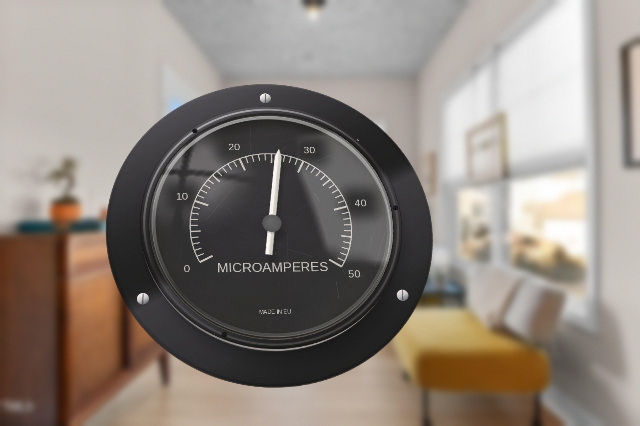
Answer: 26 (µA)
